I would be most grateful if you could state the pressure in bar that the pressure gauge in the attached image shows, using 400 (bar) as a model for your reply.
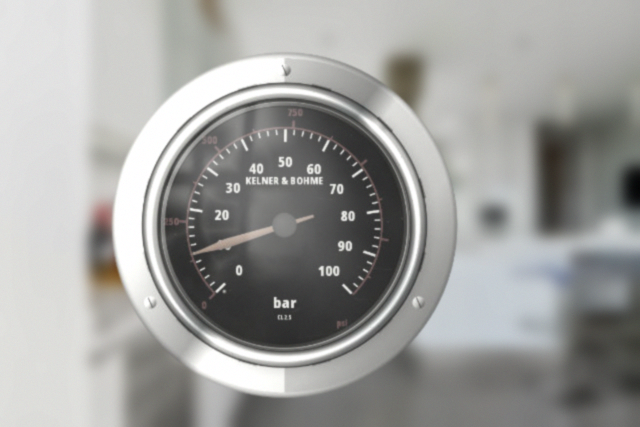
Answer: 10 (bar)
